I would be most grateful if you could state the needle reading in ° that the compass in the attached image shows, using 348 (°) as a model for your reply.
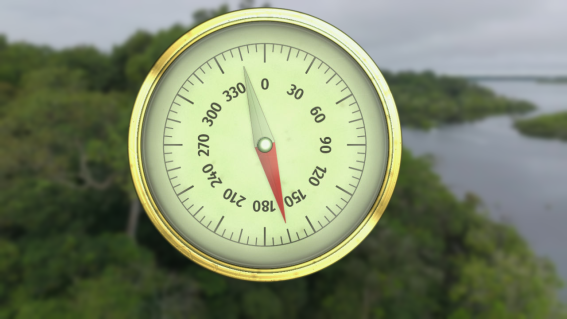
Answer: 165 (°)
